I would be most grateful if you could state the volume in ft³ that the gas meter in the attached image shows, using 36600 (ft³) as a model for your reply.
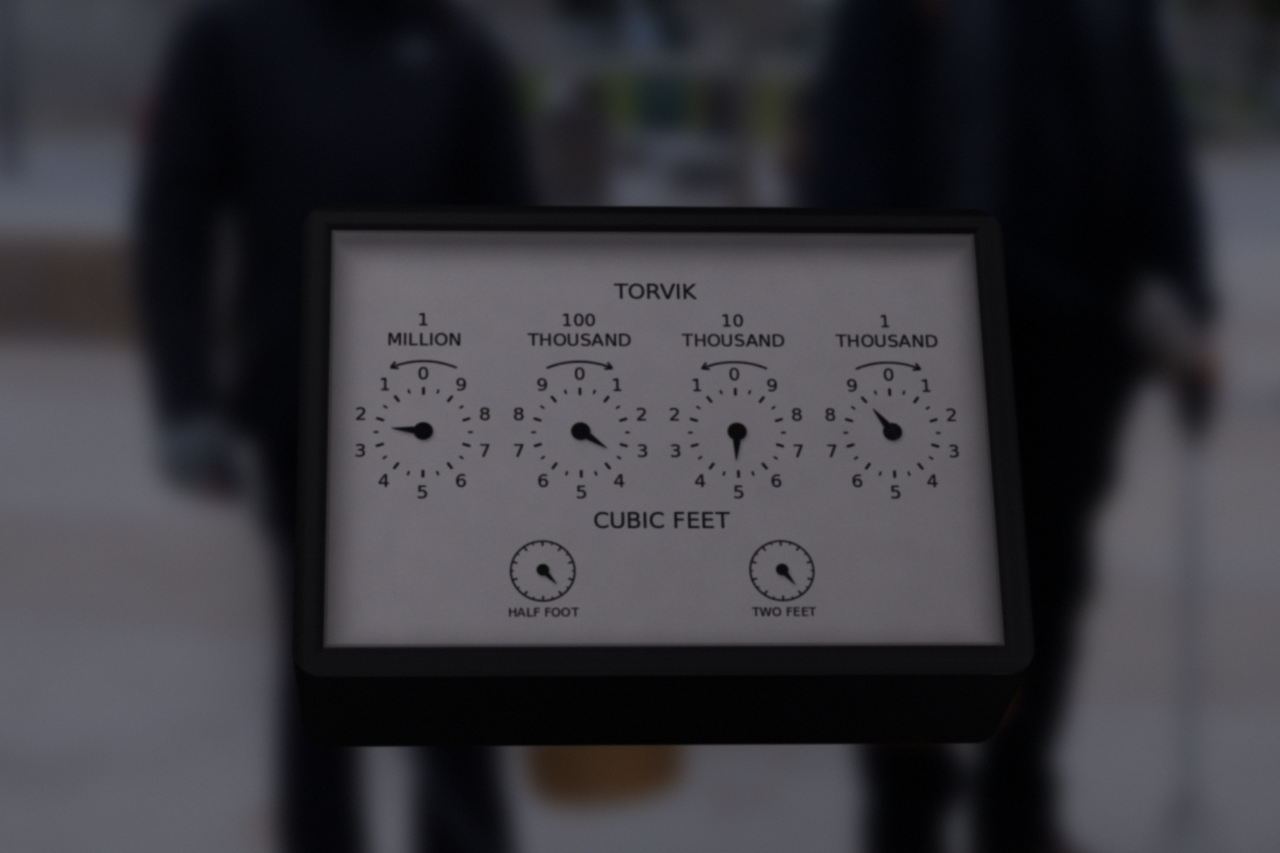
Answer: 234900 (ft³)
